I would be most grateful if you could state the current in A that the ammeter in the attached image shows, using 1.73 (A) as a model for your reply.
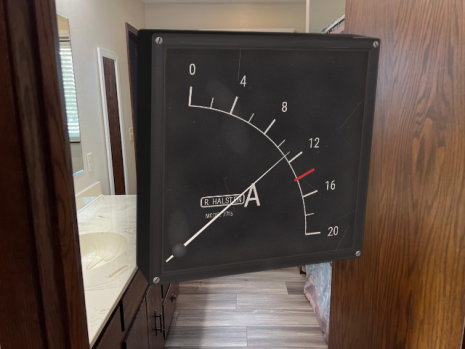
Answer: 11 (A)
